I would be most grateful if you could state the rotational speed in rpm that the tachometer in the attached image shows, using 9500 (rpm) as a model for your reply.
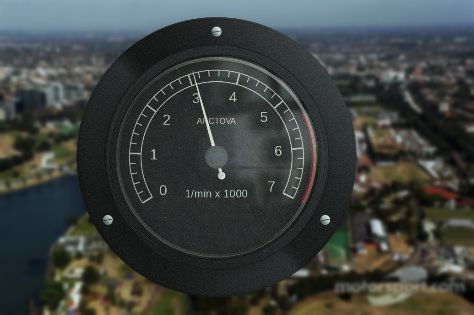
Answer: 3100 (rpm)
